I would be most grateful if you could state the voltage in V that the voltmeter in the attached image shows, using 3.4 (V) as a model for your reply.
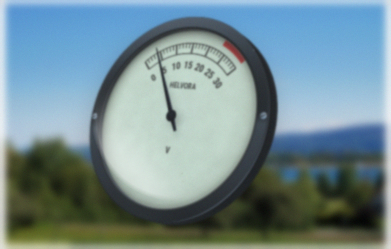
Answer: 5 (V)
